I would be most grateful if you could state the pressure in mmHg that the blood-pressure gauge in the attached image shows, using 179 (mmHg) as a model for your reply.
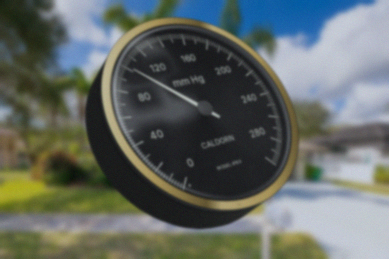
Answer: 100 (mmHg)
